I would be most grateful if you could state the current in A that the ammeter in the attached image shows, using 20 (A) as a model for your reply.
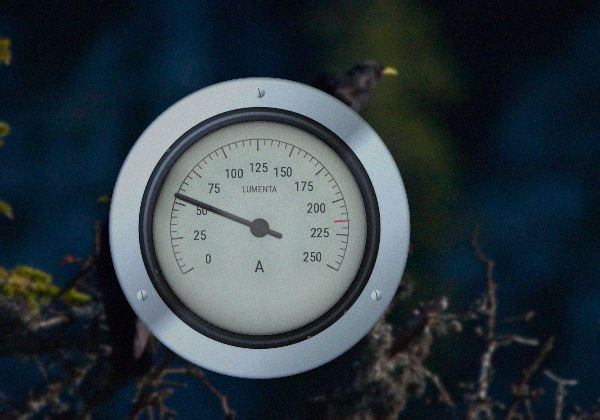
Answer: 55 (A)
